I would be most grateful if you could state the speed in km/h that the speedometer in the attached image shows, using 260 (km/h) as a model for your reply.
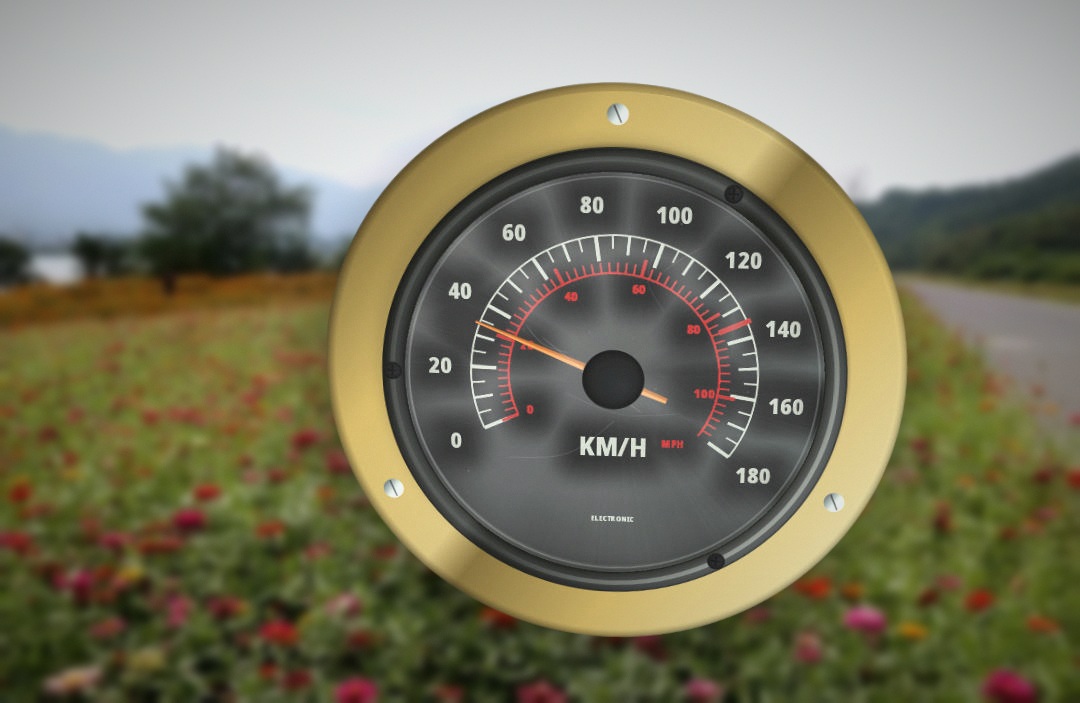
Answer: 35 (km/h)
